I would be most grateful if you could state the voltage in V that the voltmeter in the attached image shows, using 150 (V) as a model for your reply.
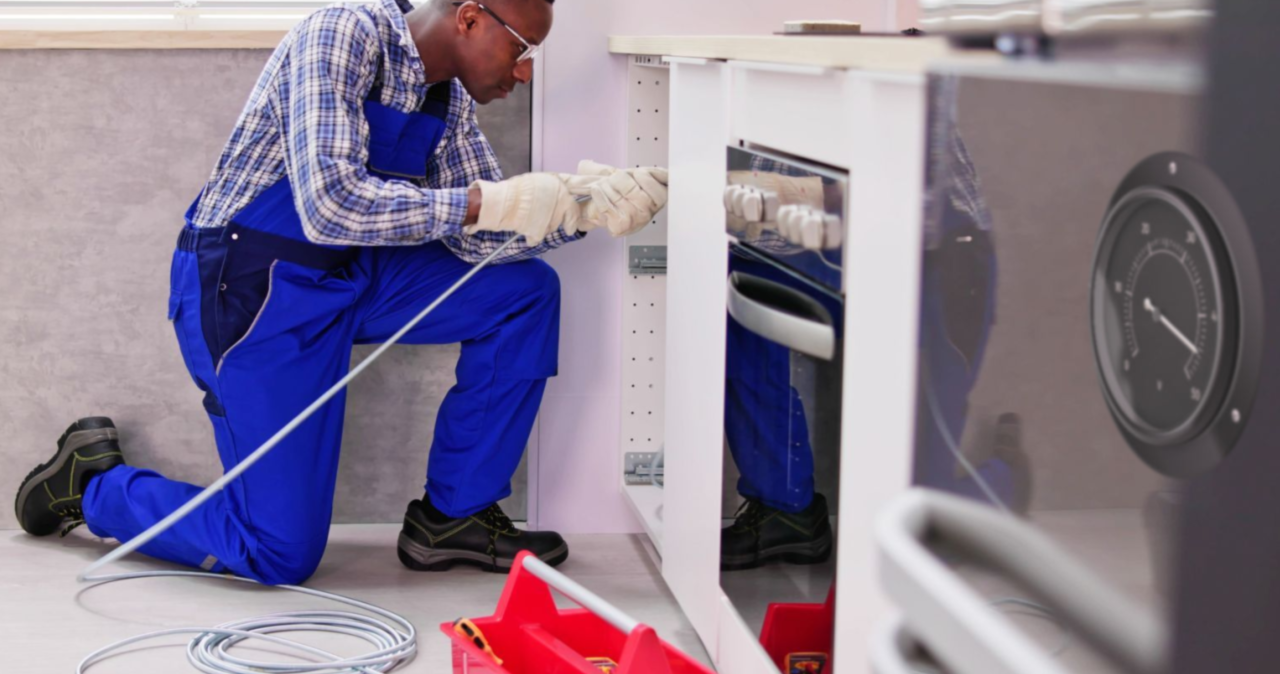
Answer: 45 (V)
